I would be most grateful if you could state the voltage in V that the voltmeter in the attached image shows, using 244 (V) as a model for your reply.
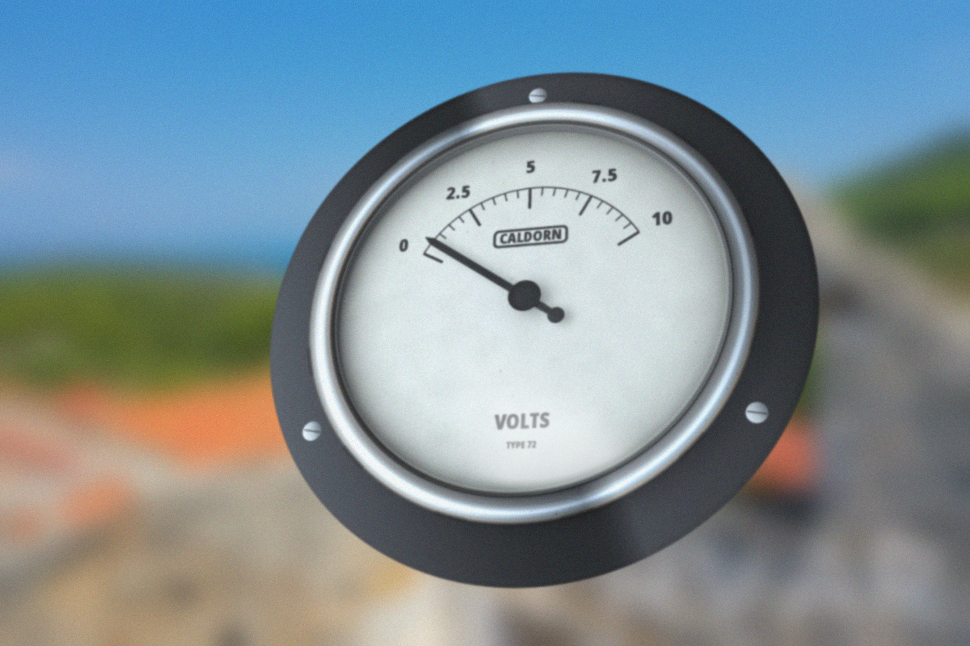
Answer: 0.5 (V)
